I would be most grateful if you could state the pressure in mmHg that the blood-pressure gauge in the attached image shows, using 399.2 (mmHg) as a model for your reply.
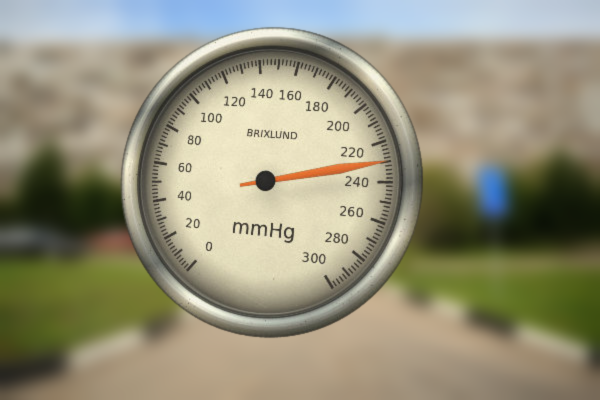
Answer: 230 (mmHg)
